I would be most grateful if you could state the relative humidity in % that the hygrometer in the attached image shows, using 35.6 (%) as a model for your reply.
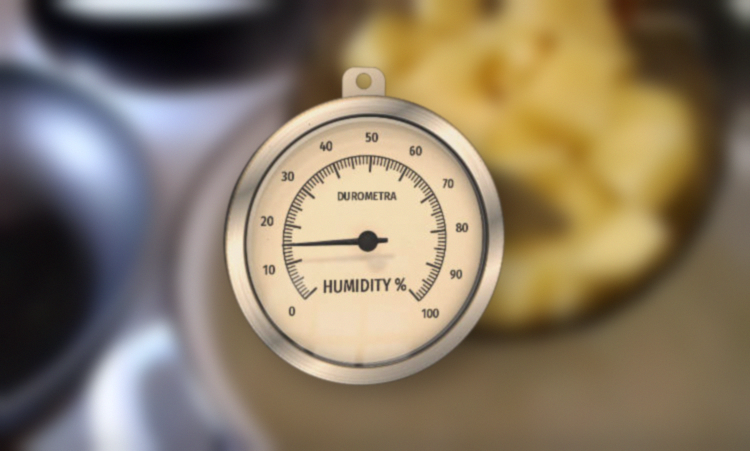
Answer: 15 (%)
